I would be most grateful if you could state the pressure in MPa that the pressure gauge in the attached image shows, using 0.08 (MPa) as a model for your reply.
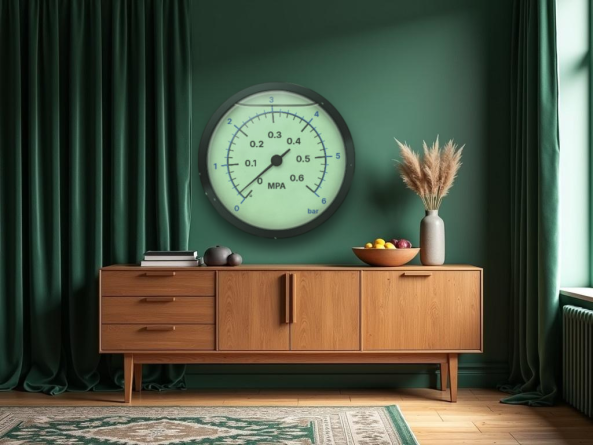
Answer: 0.02 (MPa)
